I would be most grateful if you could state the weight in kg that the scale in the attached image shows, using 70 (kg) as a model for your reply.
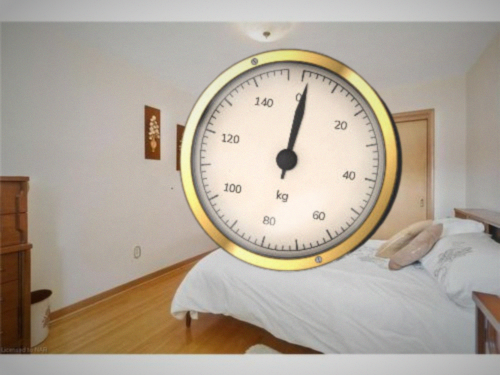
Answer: 2 (kg)
